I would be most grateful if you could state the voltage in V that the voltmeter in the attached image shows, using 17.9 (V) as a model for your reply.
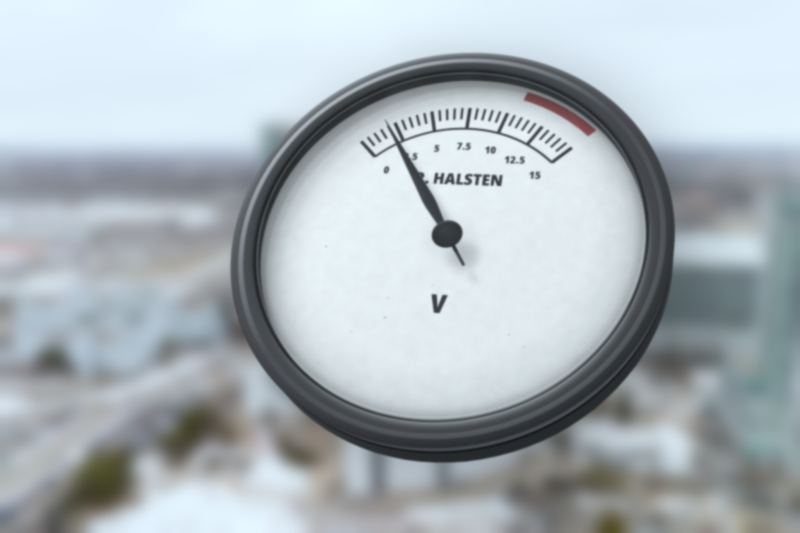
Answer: 2 (V)
